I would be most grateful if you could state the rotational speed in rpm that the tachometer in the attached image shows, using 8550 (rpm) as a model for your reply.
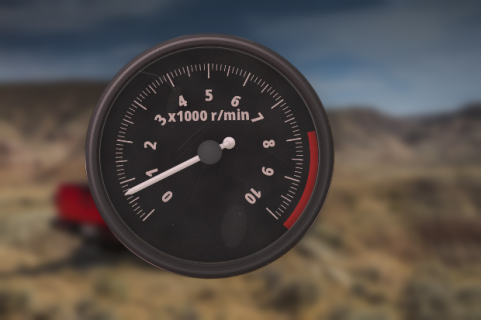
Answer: 700 (rpm)
